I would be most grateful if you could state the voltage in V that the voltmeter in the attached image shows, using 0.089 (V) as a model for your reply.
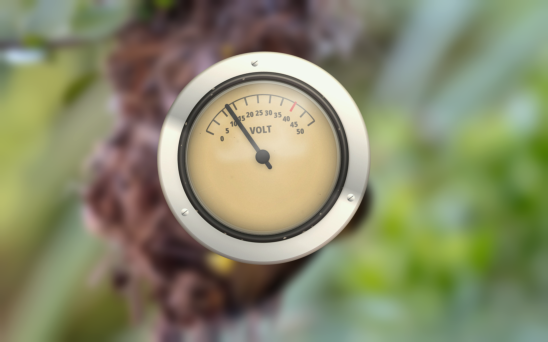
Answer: 12.5 (V)
